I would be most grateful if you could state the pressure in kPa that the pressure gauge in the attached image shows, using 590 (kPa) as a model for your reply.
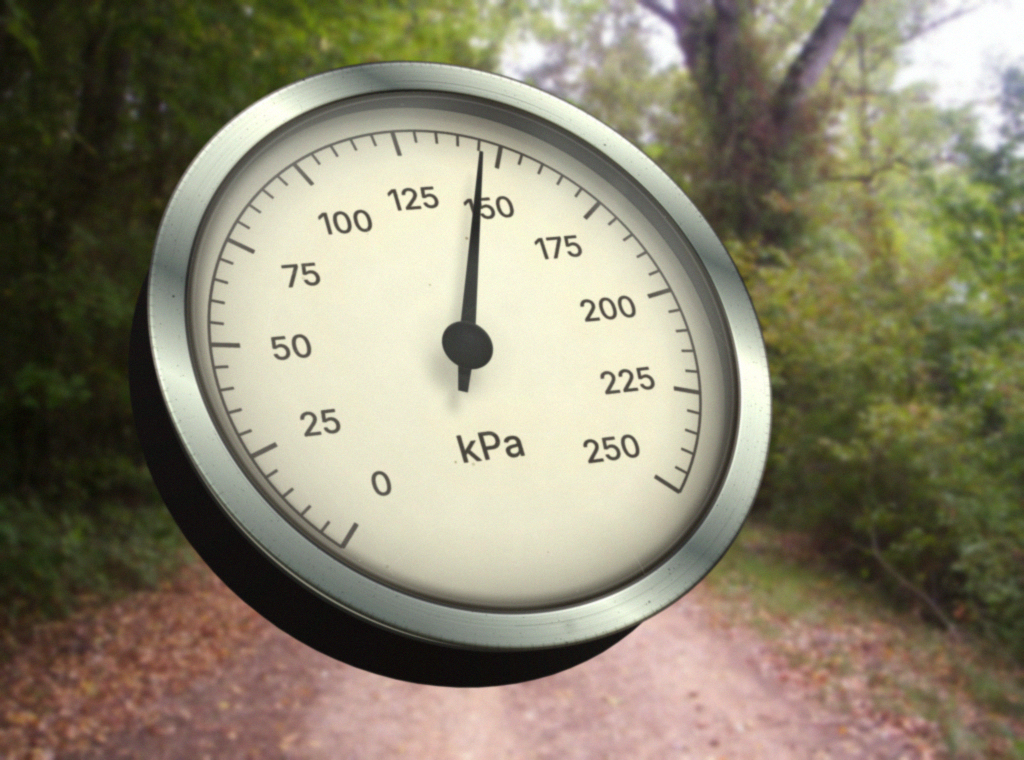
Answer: 145 (kPa)
